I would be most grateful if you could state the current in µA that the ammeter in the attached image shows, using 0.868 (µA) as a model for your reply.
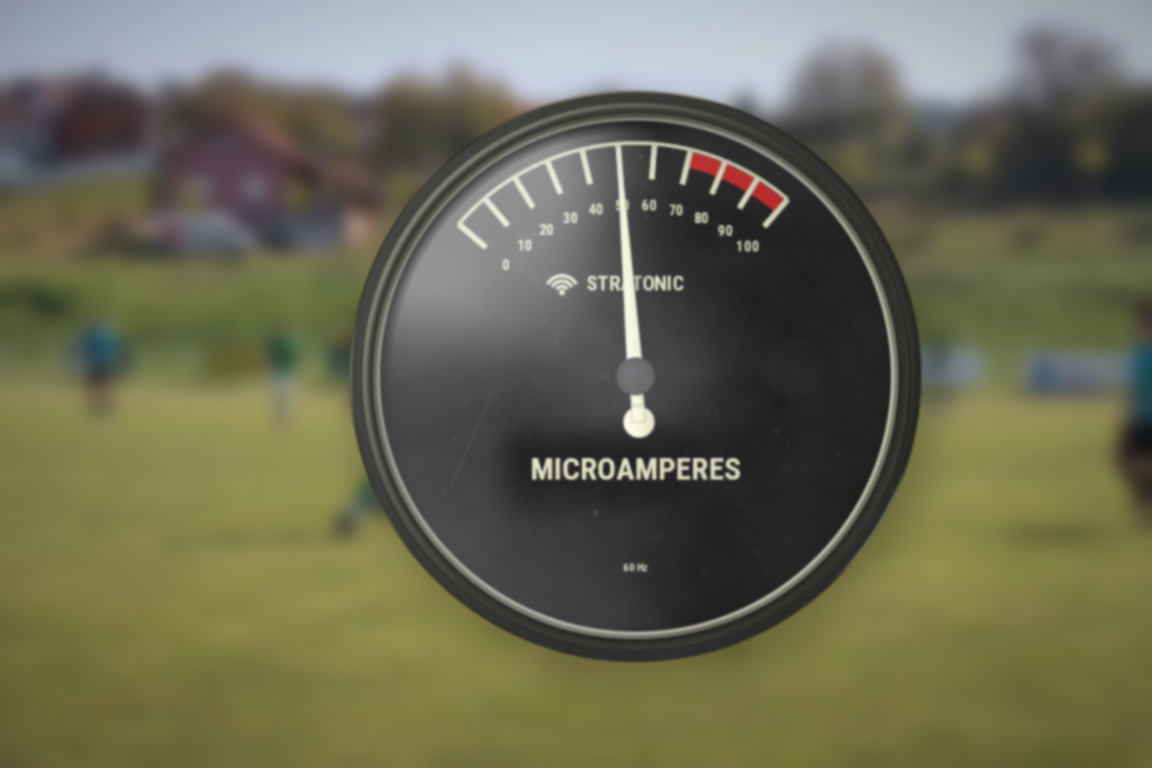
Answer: 50 (µA)
